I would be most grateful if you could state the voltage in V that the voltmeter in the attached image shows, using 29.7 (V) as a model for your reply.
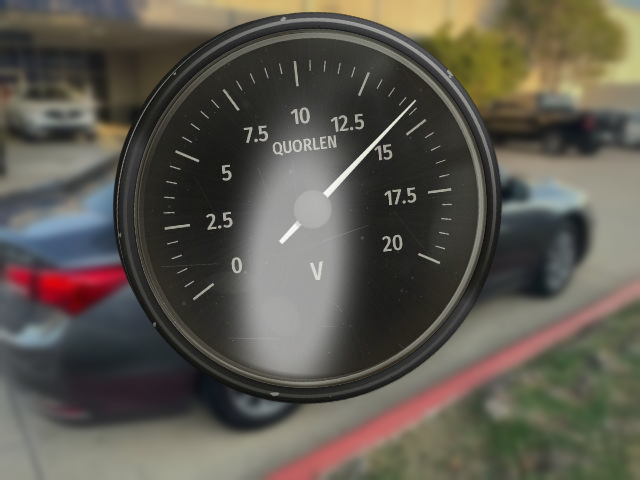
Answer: 14.25 (V)
